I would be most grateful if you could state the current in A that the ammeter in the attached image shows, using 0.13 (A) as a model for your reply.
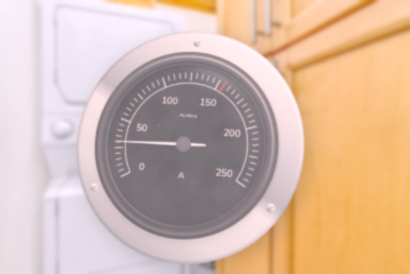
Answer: 30 (A)
